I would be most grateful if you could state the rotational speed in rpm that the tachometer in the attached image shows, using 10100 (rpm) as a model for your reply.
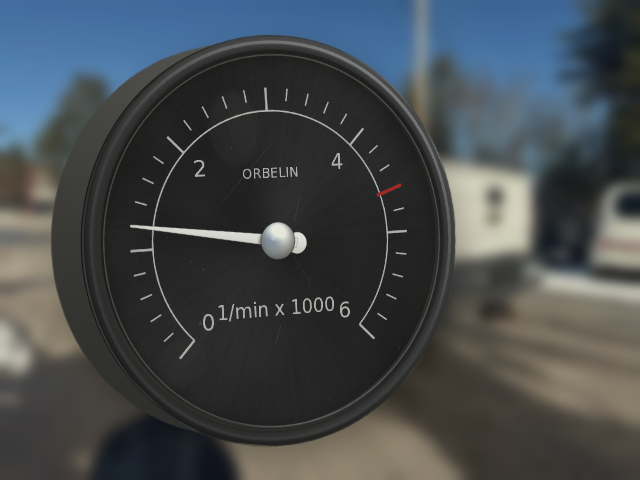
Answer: 1200 (rpm)
